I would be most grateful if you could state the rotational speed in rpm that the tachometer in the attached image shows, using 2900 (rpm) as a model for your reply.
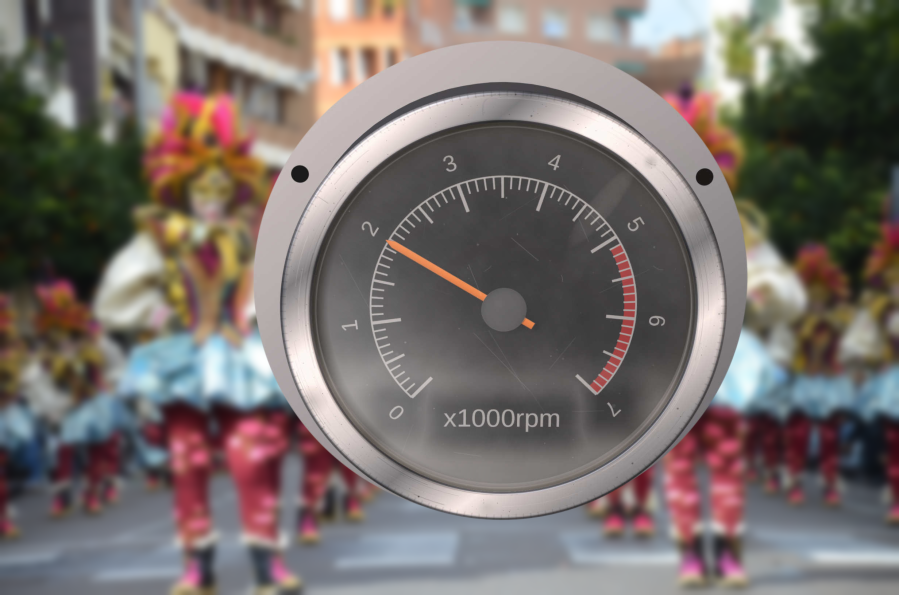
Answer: 2000 (rpm)
